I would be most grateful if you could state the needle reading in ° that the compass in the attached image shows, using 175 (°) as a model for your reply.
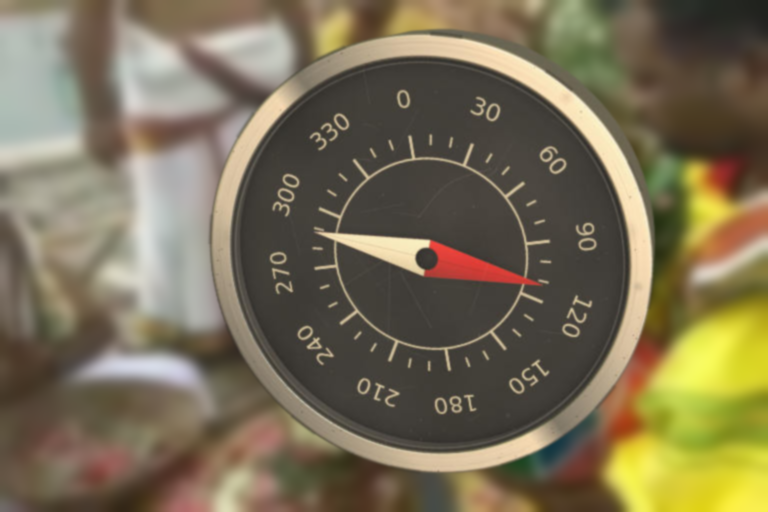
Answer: 110 (°)
